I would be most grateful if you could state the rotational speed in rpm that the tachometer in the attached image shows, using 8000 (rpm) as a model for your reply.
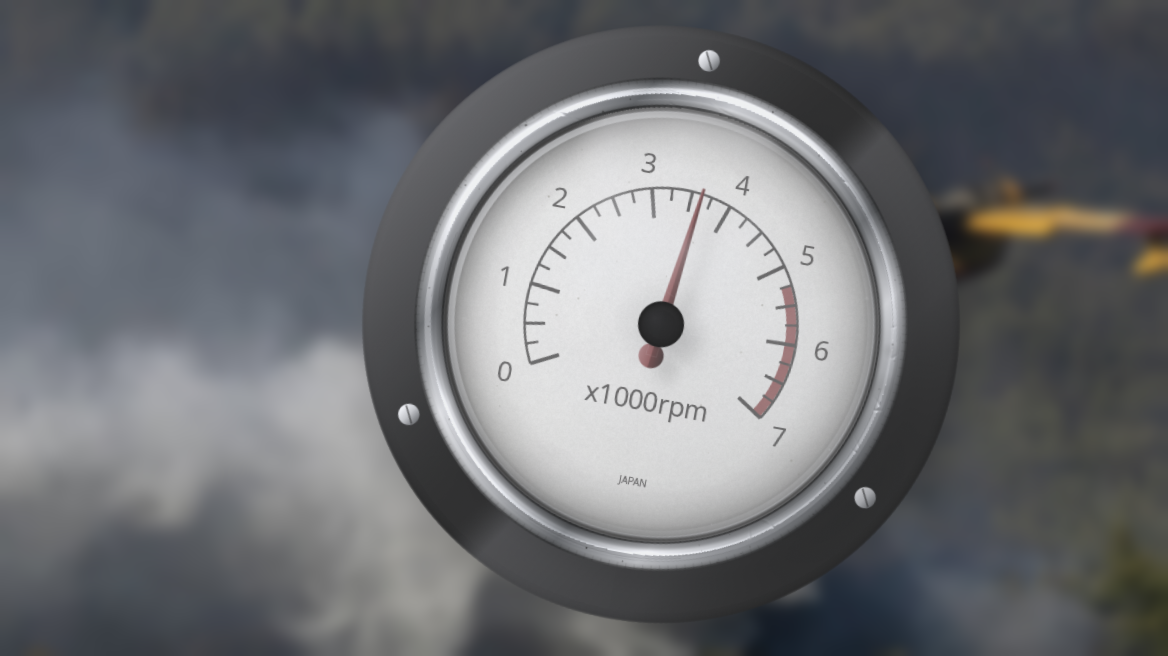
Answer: 3625 (rpm)
